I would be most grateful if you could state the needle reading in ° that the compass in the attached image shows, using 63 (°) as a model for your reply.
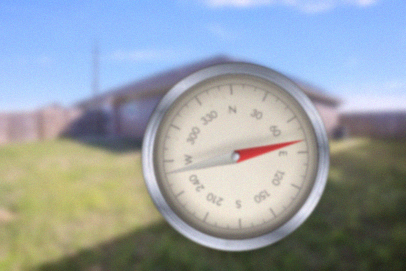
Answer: 80 (°)
